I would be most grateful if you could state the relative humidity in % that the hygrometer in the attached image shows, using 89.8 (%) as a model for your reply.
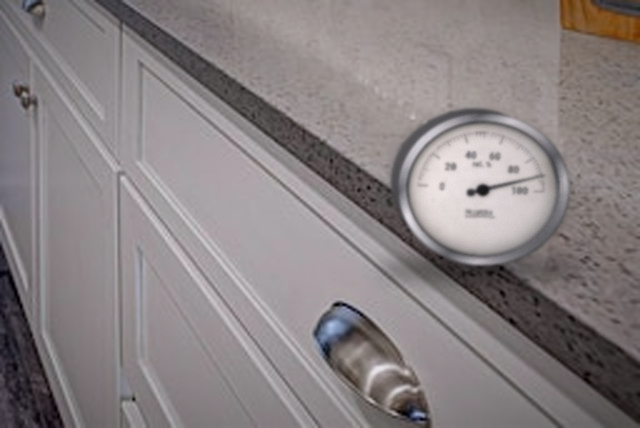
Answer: 90 (%)
